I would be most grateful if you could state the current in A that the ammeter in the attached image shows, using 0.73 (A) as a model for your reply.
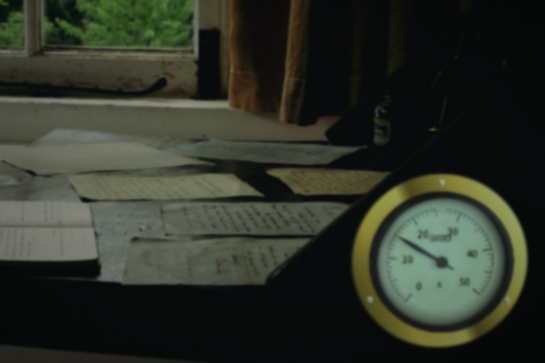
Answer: 15 (A)
